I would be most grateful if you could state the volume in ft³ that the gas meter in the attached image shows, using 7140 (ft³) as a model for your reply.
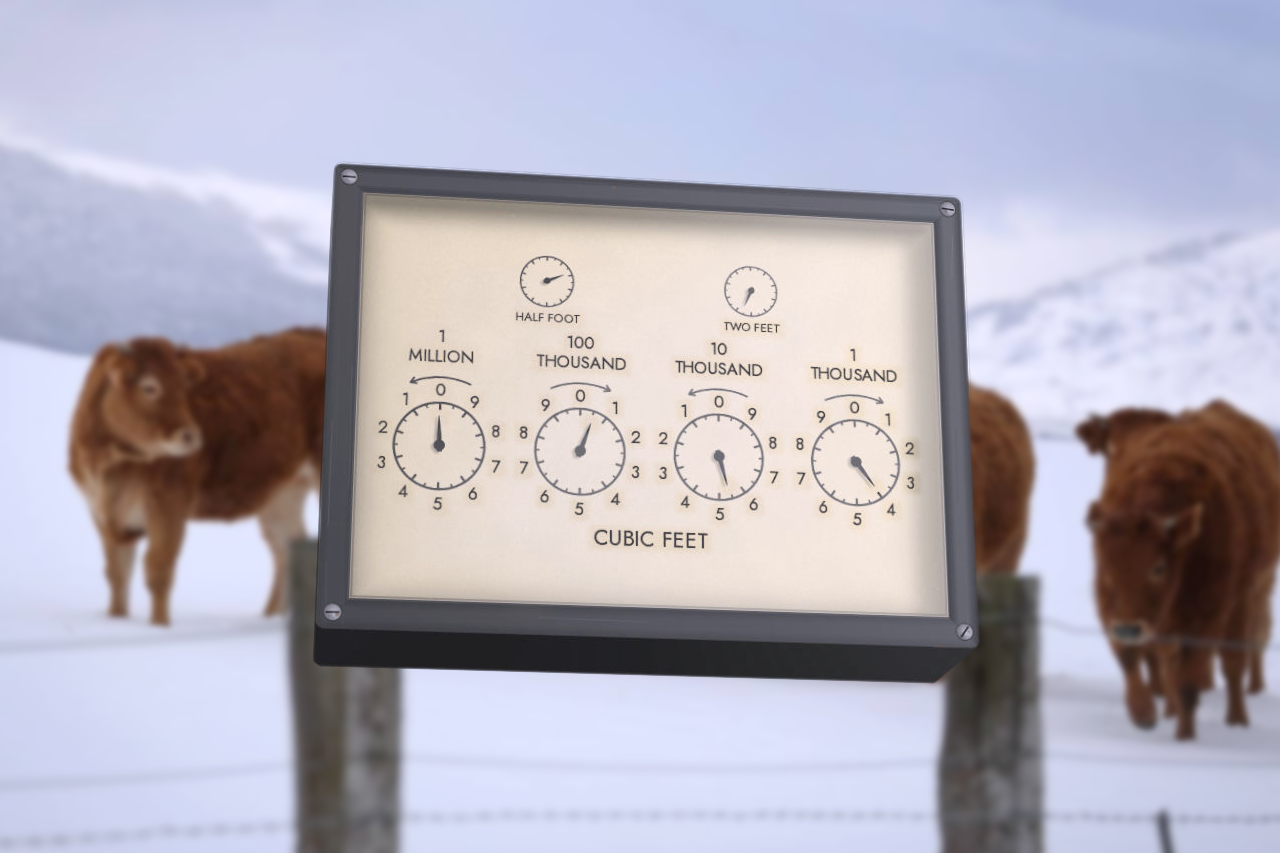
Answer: 5400 (ft³)
